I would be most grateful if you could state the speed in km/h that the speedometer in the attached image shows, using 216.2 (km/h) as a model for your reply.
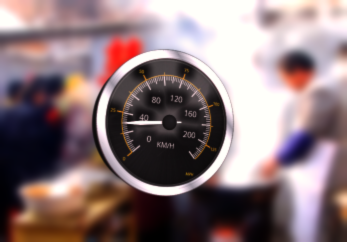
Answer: 30 (km/h)
